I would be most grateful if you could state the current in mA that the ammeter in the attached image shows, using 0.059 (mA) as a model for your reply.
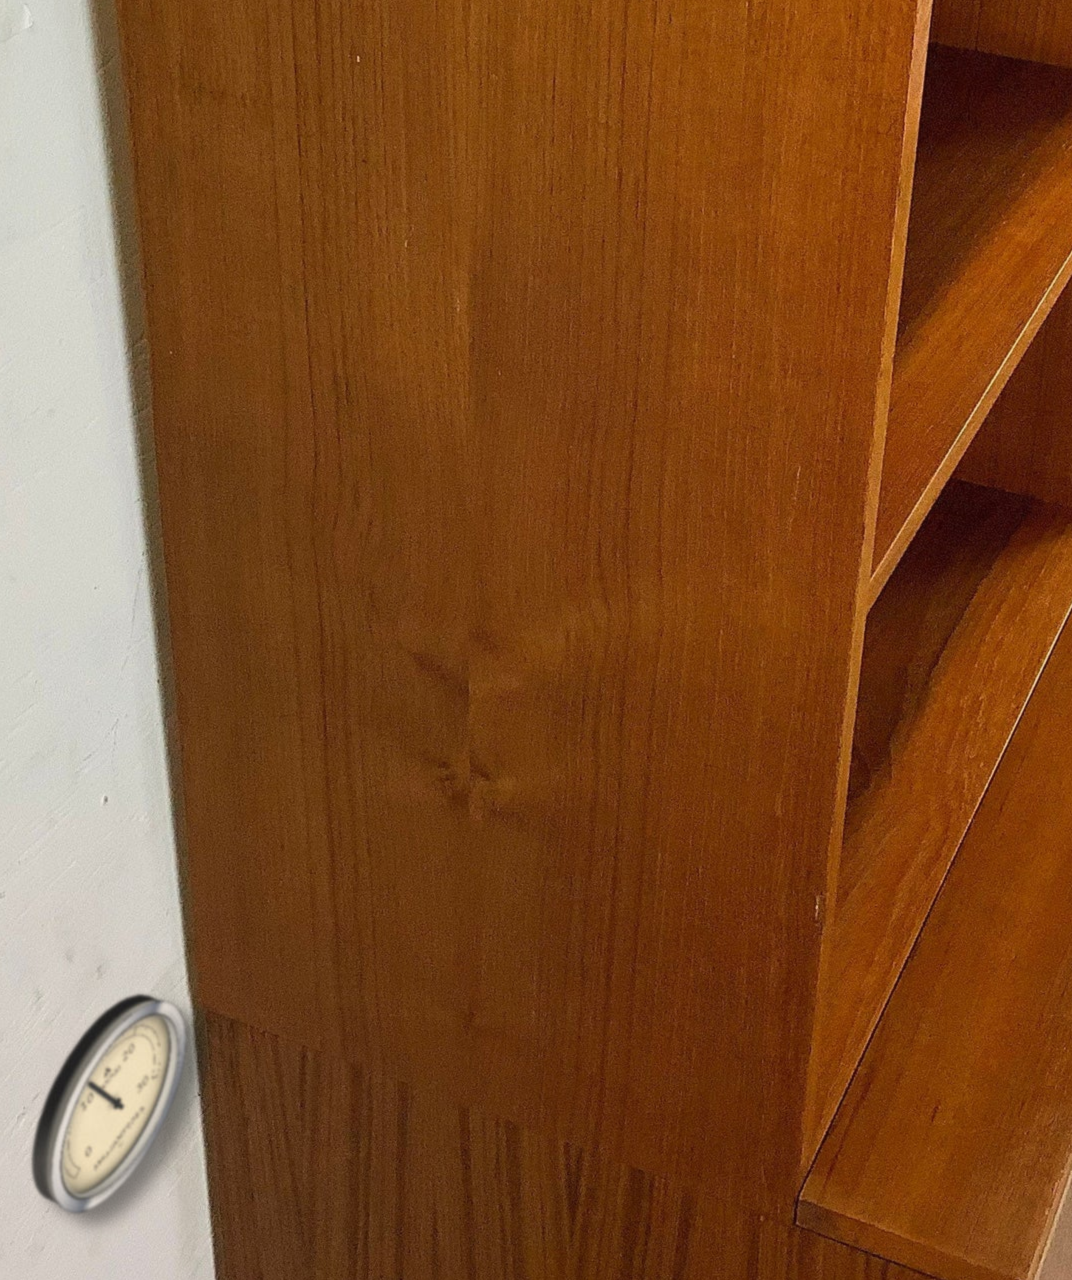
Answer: 12 (mA)
